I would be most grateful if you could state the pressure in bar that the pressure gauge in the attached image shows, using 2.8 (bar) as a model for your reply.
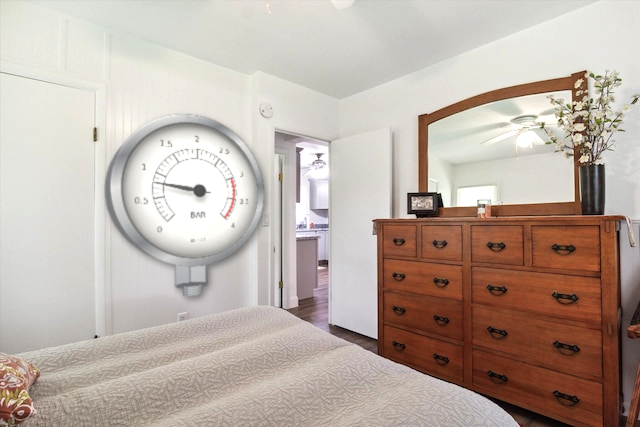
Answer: 0.8 (bar)
